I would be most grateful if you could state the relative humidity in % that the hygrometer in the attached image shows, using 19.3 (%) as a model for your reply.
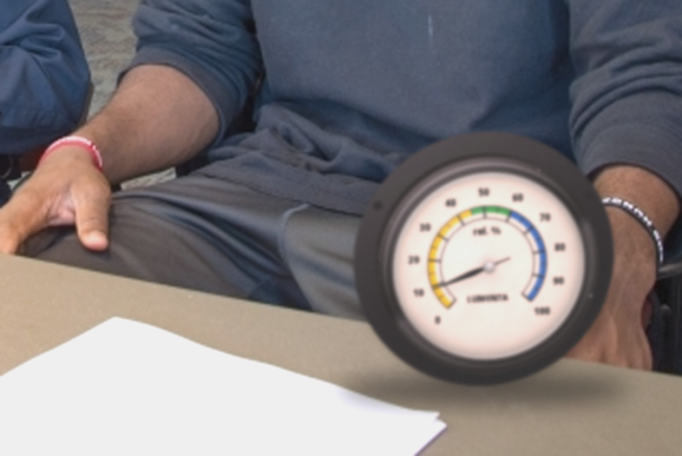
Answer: 10 (%)
